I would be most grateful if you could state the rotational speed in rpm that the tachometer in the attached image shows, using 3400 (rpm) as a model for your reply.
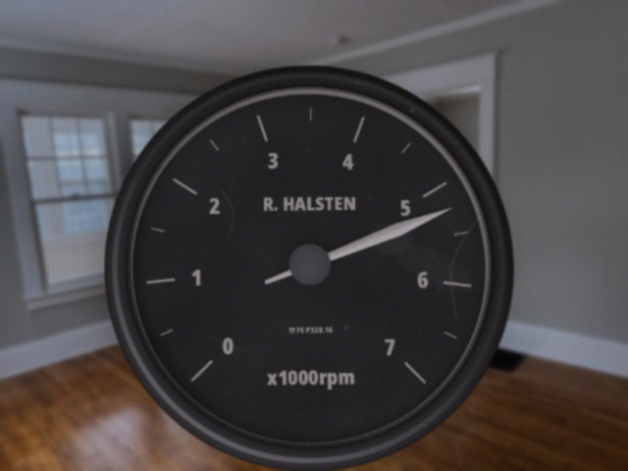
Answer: 5250 (rpm)
